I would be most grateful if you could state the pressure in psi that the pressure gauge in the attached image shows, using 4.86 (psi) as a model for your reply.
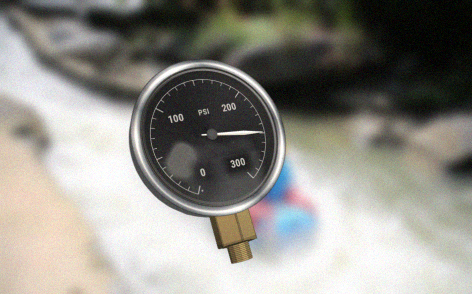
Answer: 250 (psi)
